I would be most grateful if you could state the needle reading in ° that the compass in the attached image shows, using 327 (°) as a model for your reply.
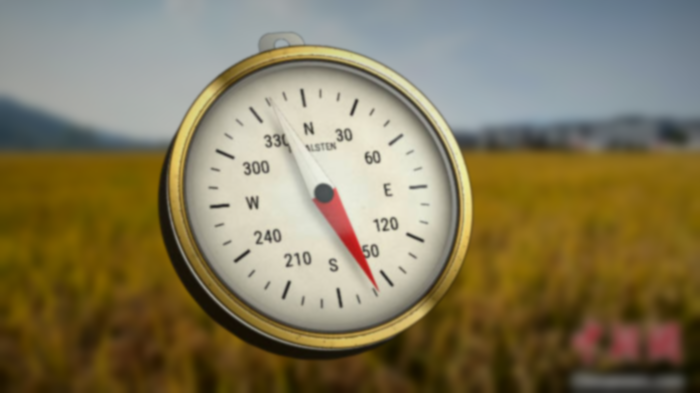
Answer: 160 (°)
